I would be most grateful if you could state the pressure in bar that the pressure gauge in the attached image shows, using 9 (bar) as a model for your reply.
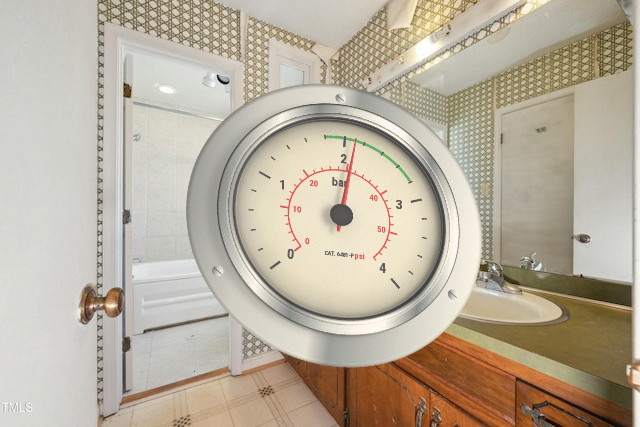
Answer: 2.1 (bar)
